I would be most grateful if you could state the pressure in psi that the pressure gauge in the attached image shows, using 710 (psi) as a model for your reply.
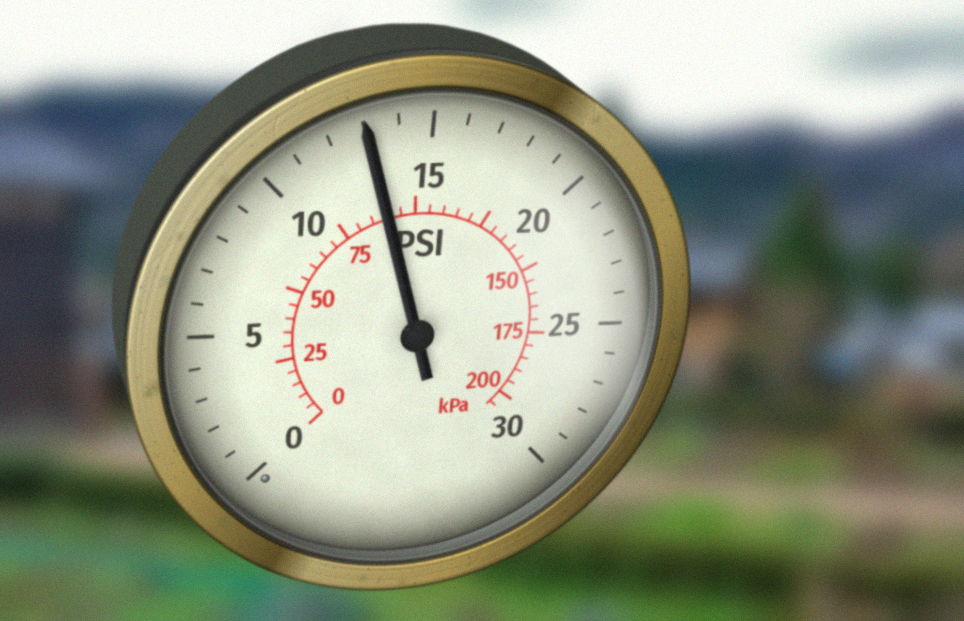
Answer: 13 (psi)
